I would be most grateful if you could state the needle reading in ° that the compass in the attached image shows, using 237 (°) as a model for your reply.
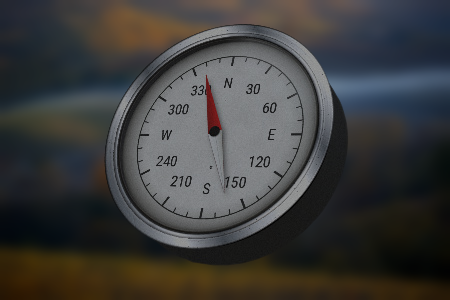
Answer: 340 (°)
